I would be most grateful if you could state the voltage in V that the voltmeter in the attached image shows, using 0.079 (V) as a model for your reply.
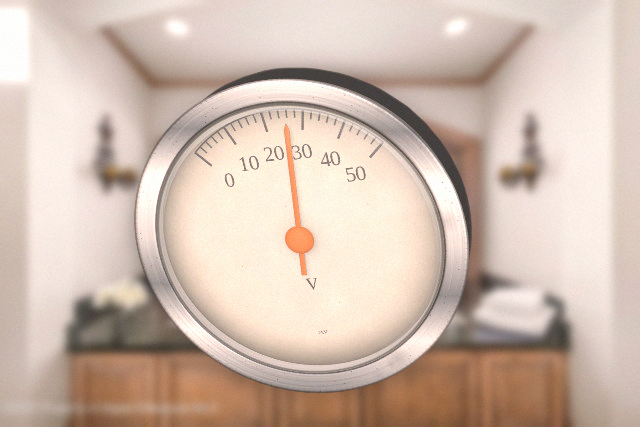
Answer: 26 (V)
